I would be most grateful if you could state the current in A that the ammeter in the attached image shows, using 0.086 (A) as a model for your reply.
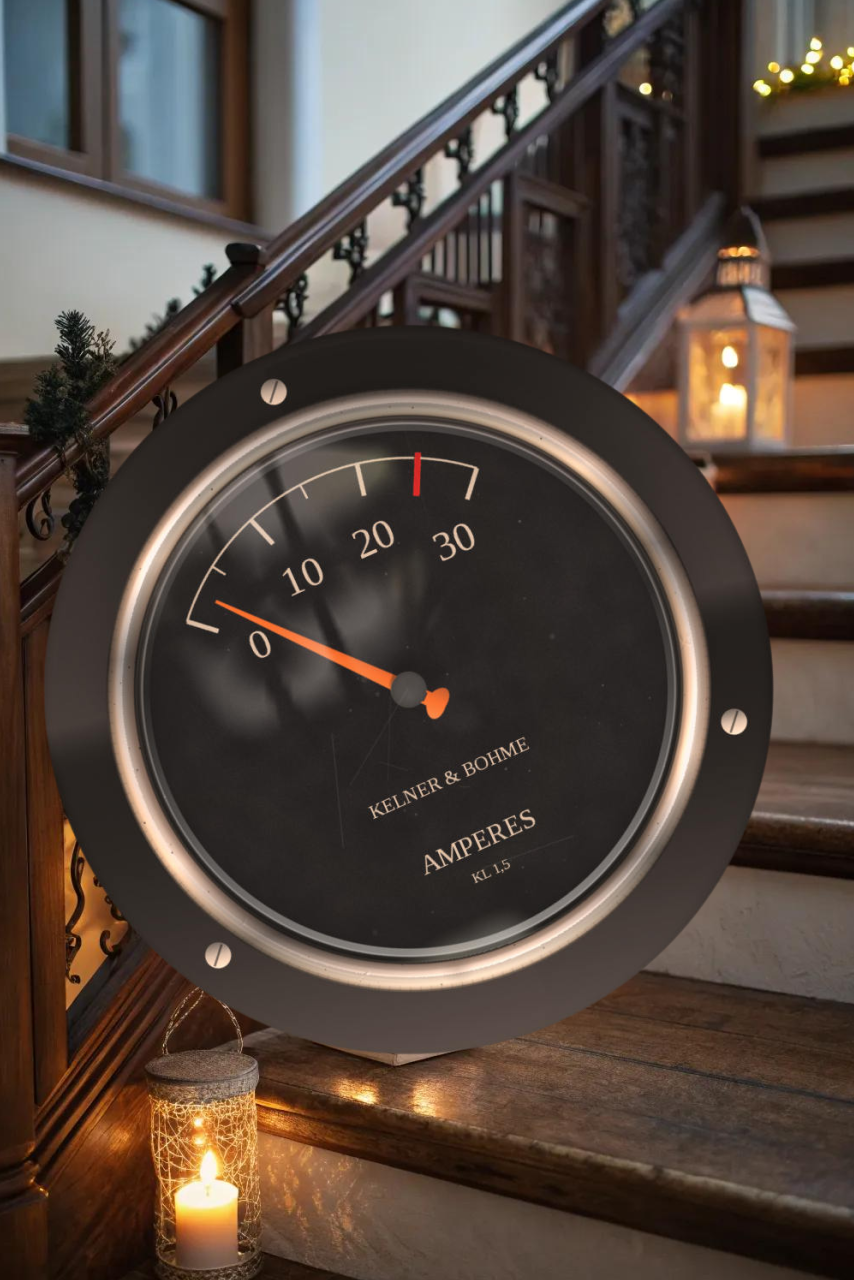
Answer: 2.5 (A)
